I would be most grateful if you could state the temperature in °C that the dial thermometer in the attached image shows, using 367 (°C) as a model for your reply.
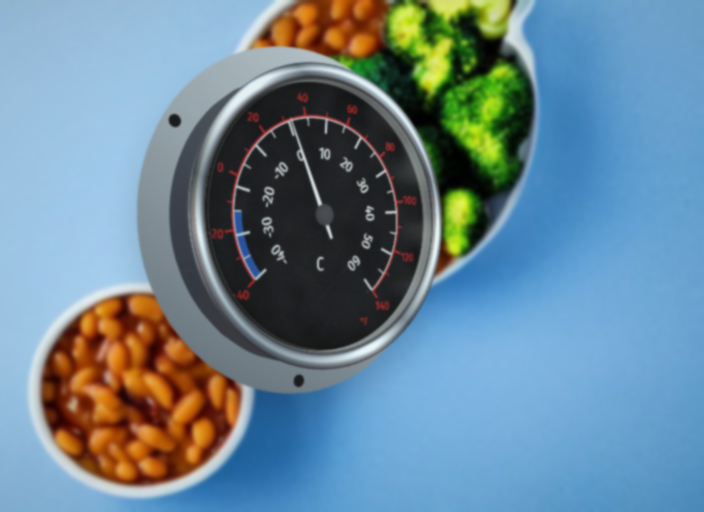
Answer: 0 (°C)
